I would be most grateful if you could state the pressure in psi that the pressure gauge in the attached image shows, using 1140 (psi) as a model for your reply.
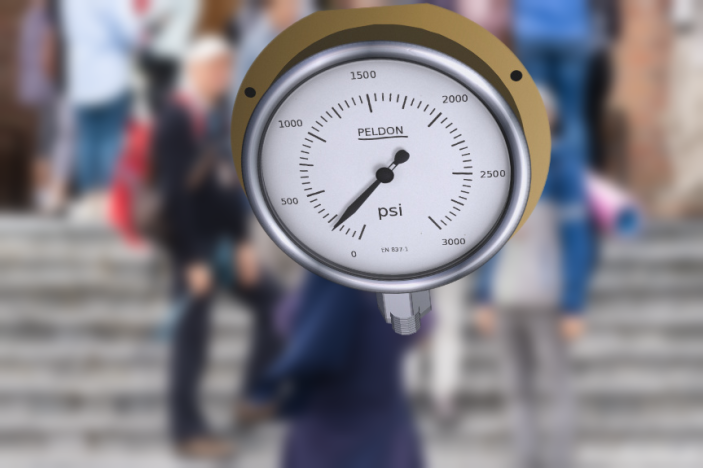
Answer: 200 (psi)
